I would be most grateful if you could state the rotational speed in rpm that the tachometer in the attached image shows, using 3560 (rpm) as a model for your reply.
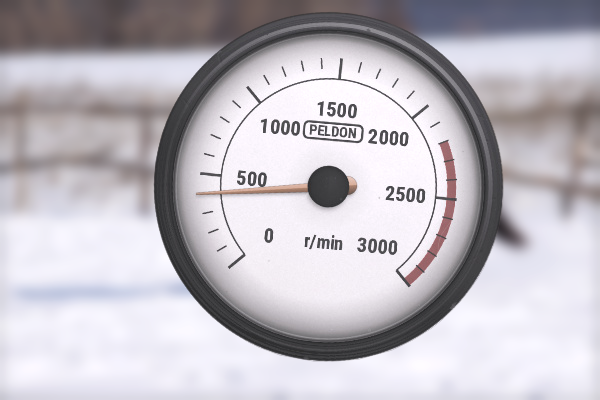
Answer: 400 (rpm)
